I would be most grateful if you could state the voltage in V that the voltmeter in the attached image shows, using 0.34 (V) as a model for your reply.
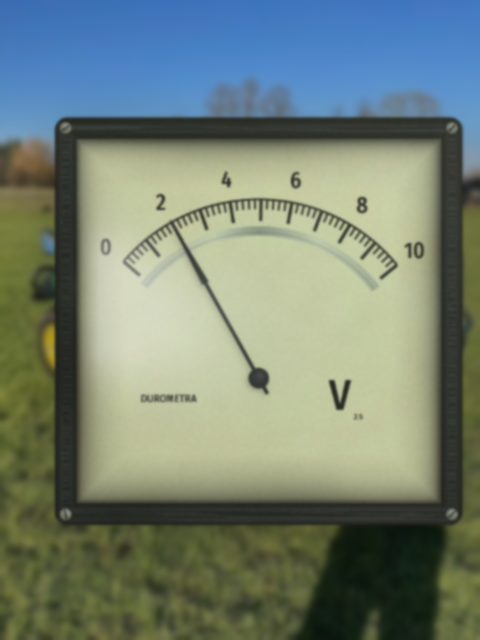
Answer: 2 (V)
